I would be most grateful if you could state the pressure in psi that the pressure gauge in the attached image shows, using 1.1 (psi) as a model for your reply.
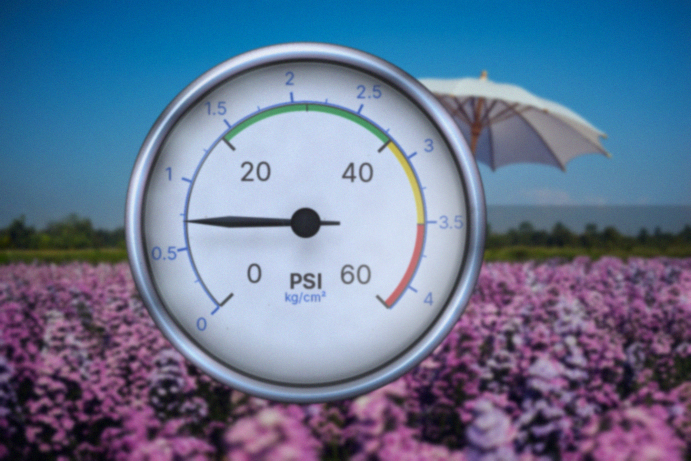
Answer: 10 (psi)
